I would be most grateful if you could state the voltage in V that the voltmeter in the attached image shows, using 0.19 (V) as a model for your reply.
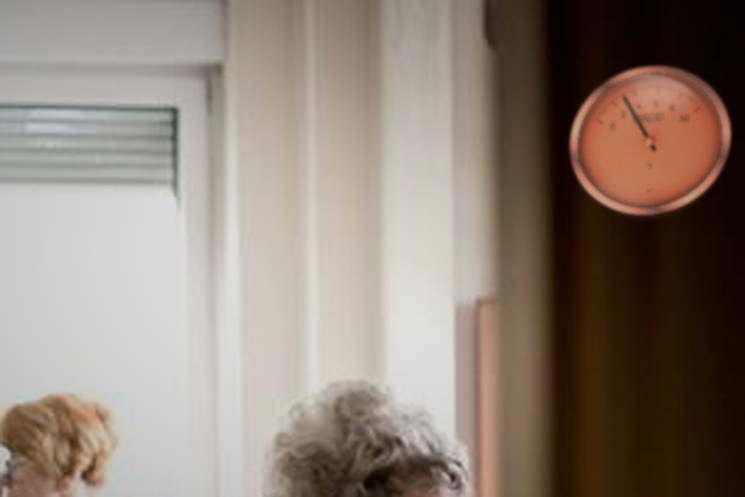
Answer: 3 (V)
